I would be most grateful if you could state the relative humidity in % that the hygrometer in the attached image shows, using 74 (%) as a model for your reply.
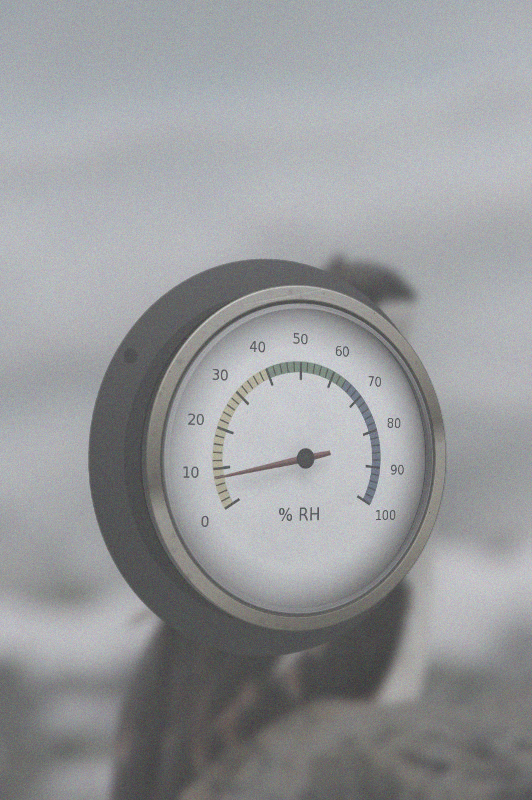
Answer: 8 (%)
